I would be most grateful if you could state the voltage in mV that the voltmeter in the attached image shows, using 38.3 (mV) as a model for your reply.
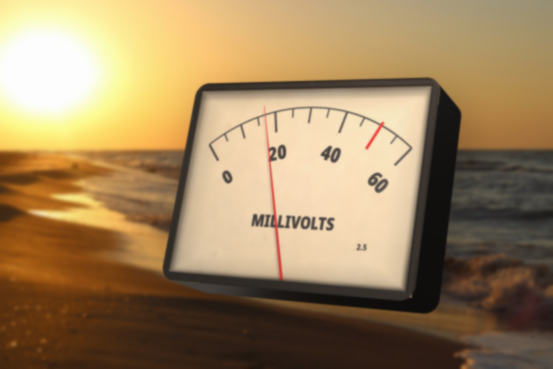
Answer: 17.5 (mV)
